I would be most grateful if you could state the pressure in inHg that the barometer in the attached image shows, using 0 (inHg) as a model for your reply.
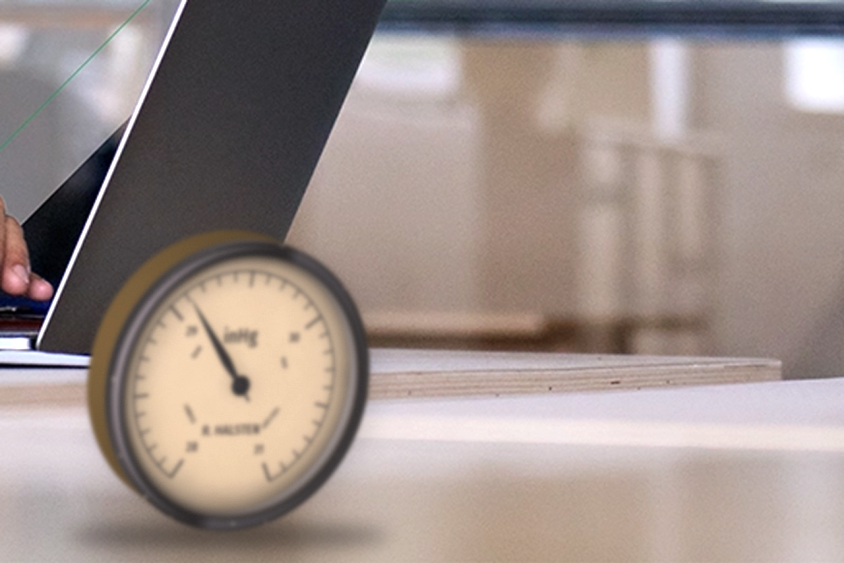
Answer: 29.1 (inHg)
